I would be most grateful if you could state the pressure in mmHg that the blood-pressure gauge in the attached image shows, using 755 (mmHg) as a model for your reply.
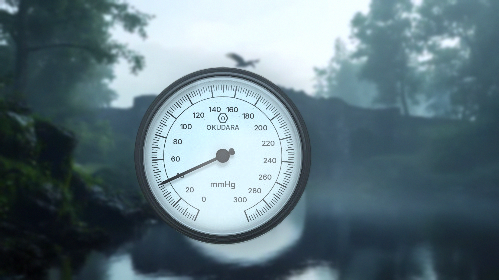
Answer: 40 (mmHg)
